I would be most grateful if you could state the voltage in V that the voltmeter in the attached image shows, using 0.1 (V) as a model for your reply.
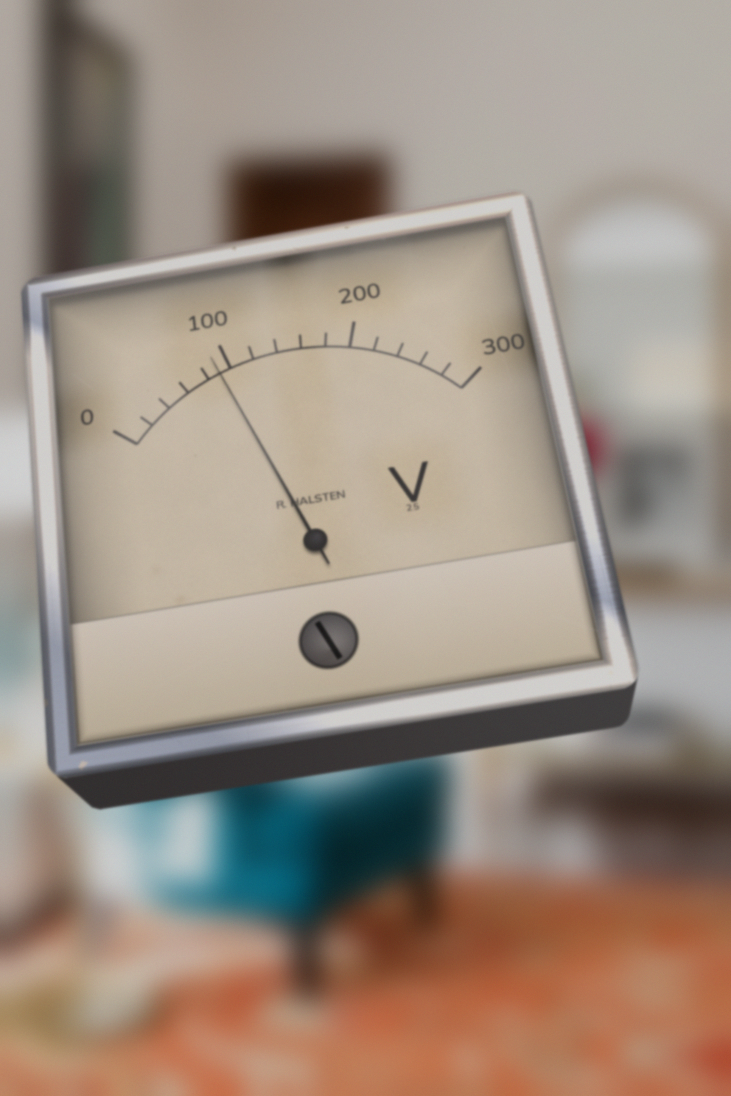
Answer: 90 (V)
